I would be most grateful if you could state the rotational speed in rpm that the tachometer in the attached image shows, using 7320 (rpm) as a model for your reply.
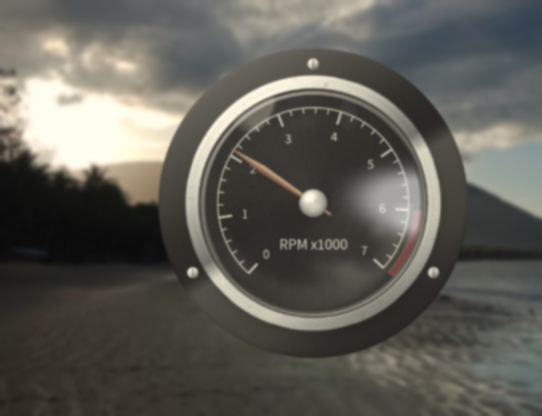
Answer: 2100 (rpm)
